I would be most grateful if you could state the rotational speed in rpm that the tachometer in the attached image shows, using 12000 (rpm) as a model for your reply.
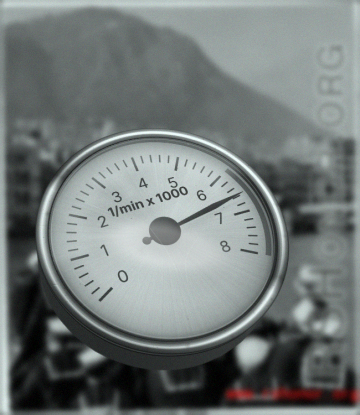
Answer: 6600 (rpm)
